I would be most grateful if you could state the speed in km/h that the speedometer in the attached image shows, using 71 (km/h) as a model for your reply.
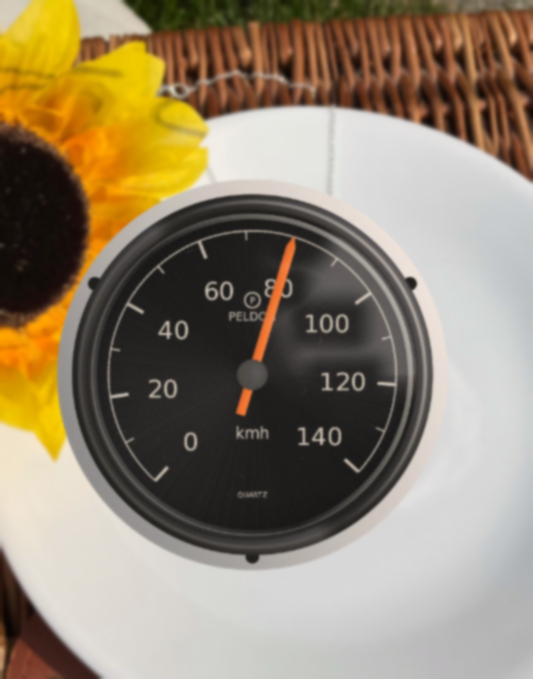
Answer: 80 (km/h)
